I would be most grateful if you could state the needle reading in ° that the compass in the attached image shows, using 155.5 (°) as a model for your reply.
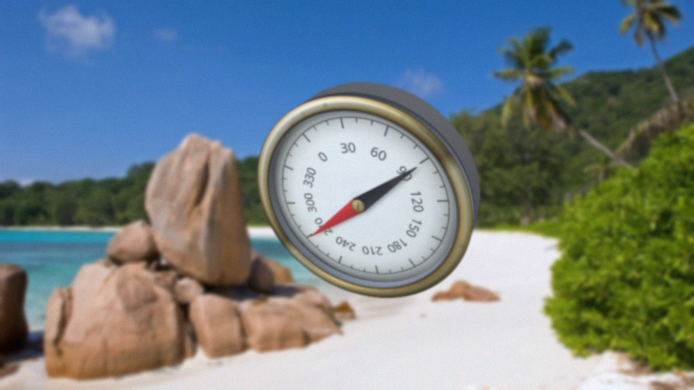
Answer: 270 (°)
